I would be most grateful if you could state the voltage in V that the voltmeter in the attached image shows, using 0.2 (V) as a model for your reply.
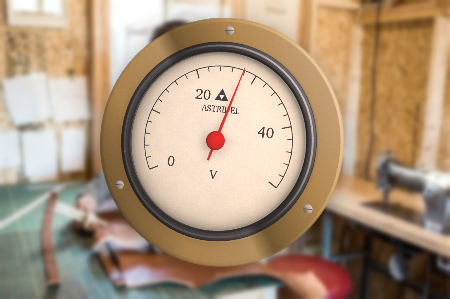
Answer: 28 (V)
